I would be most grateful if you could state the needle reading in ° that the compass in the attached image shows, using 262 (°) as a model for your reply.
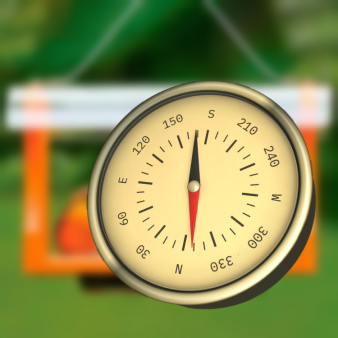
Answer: 350 (°)
